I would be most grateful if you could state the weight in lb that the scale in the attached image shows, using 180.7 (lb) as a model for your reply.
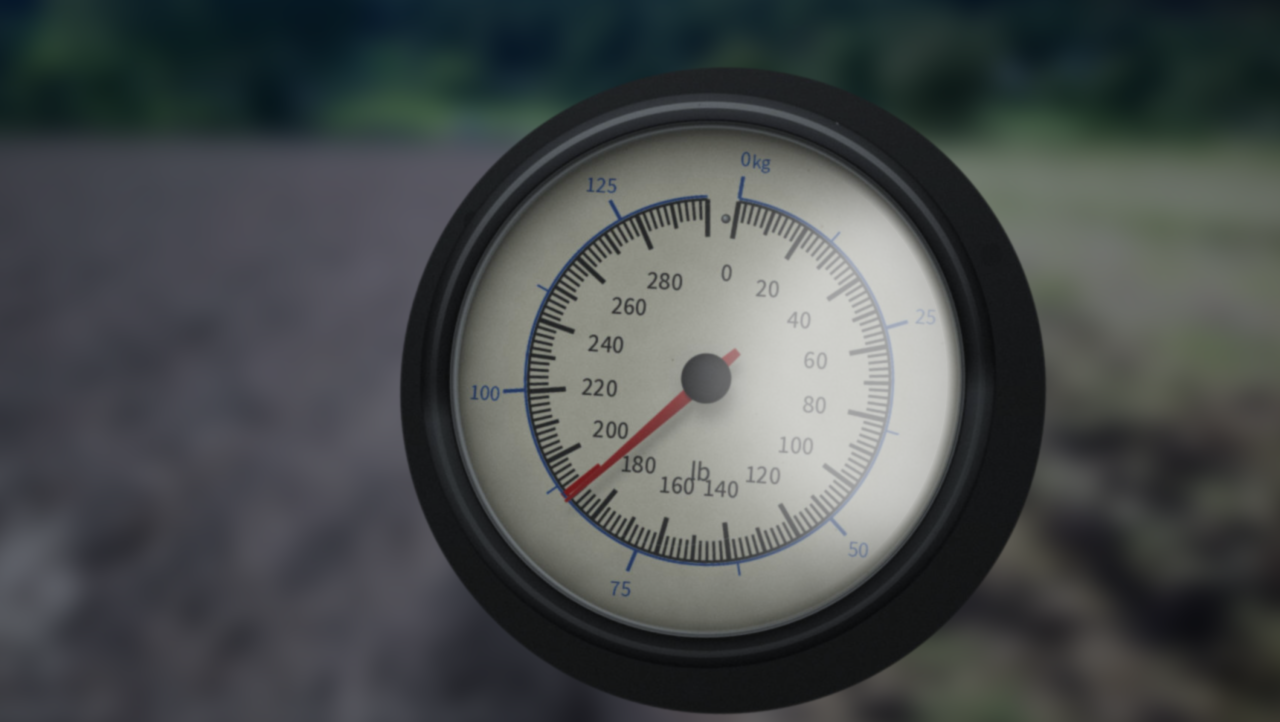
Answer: 188 (lb)
